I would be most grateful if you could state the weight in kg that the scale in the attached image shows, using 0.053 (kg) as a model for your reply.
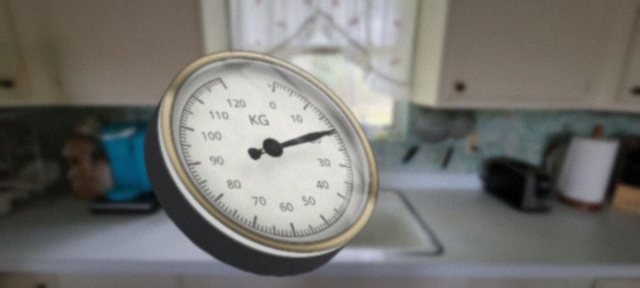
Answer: 20 (kg)
